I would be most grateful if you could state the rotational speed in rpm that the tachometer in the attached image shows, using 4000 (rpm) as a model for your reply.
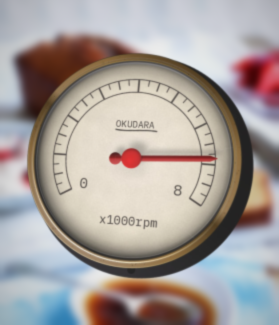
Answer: 6875 (rpm)
